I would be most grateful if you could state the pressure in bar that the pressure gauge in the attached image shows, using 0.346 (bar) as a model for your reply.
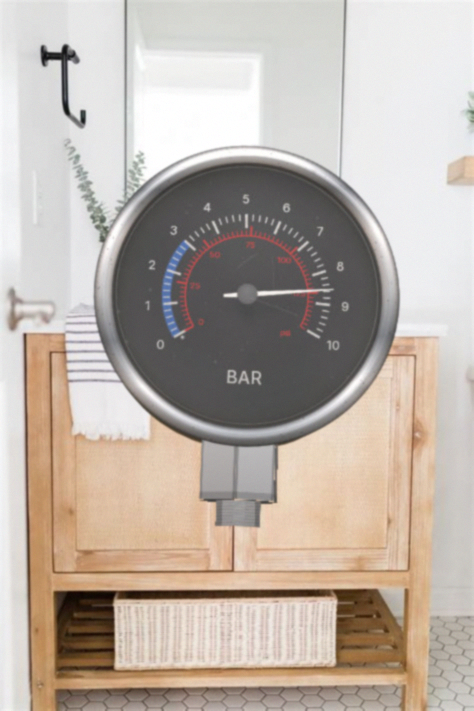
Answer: 8.6 (bar)
